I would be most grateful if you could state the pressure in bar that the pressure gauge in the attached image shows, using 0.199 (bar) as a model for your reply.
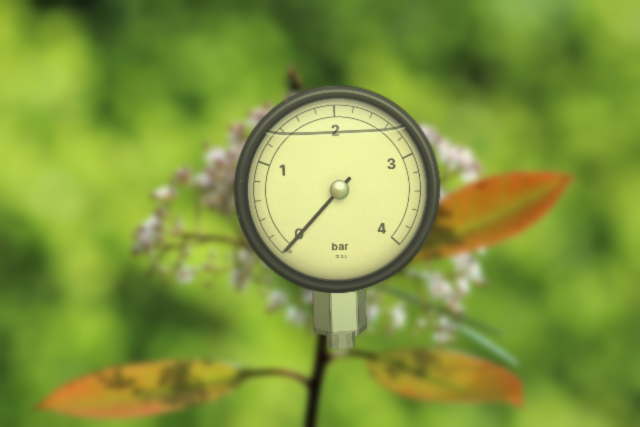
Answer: 0 (bar)
